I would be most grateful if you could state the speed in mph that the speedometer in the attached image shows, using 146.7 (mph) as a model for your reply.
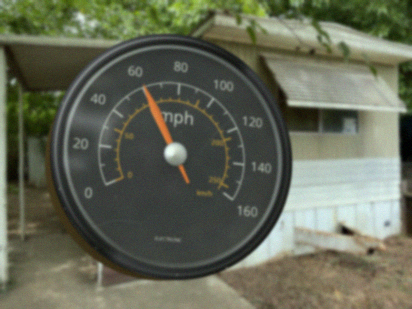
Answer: 60 (mph)
